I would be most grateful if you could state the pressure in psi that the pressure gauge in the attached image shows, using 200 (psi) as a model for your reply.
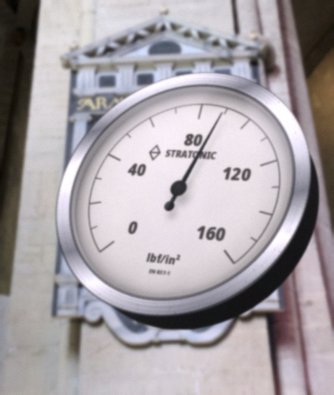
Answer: 90 (psi)
